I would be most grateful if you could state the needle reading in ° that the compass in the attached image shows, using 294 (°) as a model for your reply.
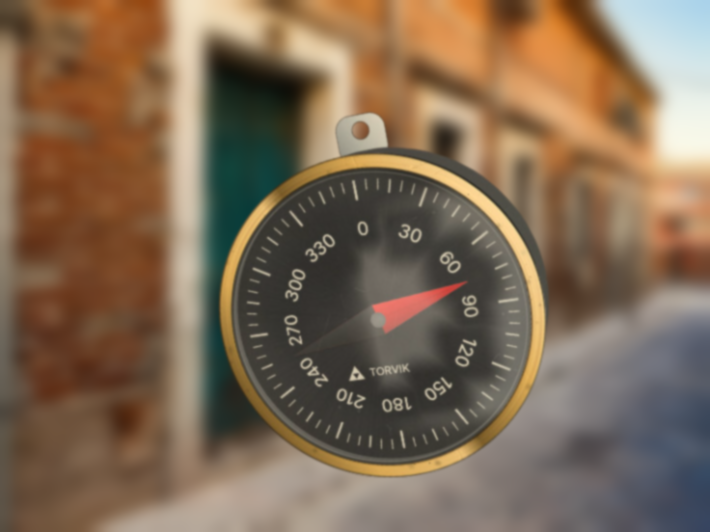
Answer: 75 (°)
